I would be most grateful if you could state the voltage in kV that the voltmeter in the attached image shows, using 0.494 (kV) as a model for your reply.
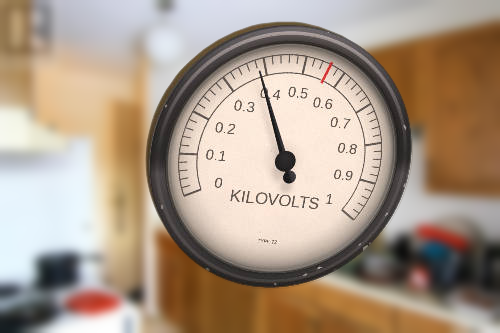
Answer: 0.38 (kV)
